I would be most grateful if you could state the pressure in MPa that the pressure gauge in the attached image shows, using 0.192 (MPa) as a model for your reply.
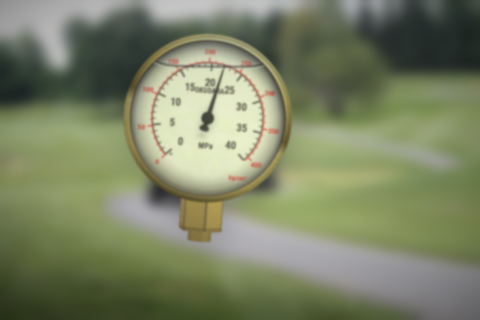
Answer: 22 (MPa)
